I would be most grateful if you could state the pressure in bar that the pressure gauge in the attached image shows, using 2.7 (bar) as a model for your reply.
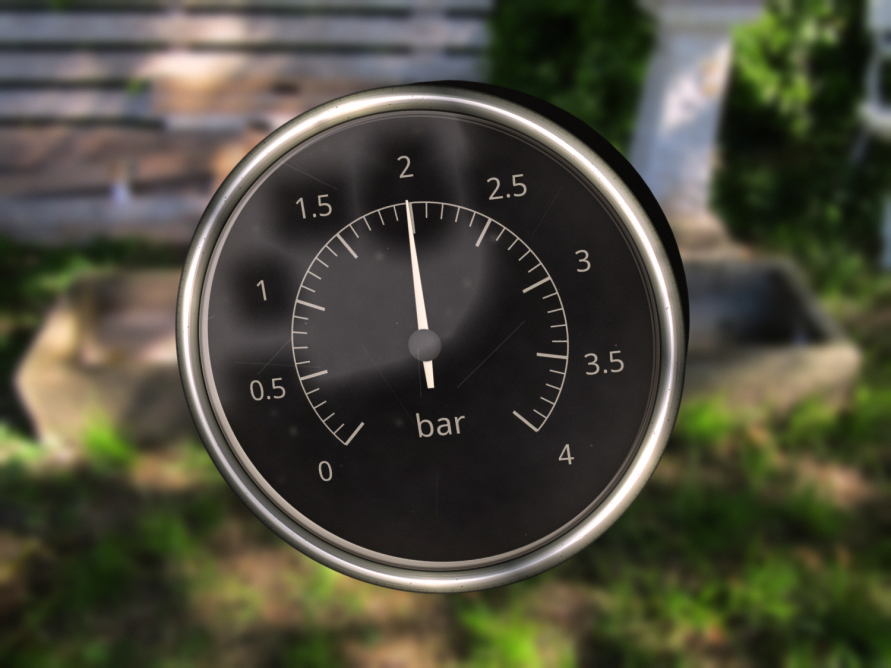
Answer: 2 (bar)
